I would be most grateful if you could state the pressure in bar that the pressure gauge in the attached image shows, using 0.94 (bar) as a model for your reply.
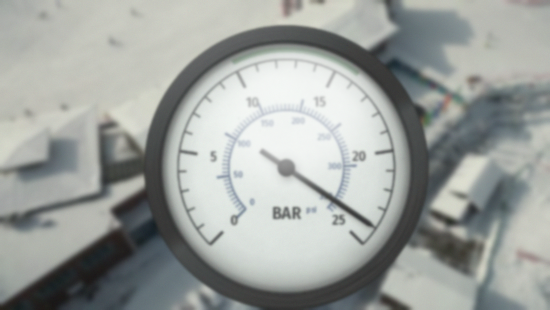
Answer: 24 (bar)
